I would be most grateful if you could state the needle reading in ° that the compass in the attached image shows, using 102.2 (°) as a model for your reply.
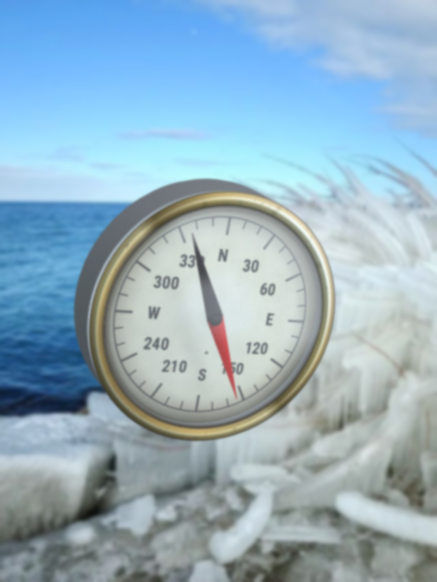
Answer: 155 (°)
